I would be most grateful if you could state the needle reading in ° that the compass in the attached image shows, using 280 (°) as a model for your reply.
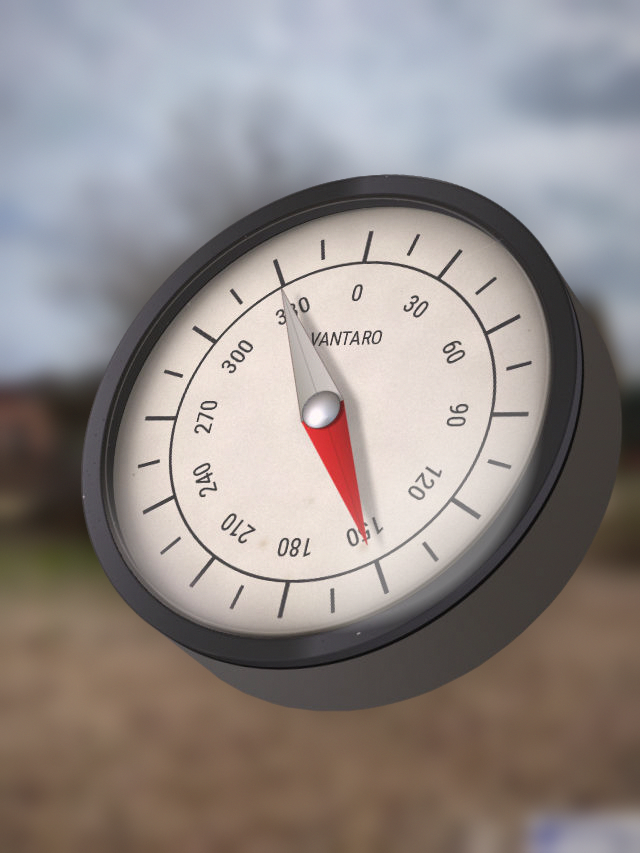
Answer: 150 (°)
